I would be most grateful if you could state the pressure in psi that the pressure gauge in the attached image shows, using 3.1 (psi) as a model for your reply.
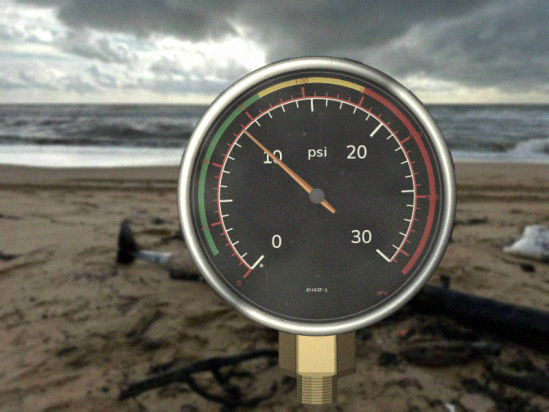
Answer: 10 (psi)
